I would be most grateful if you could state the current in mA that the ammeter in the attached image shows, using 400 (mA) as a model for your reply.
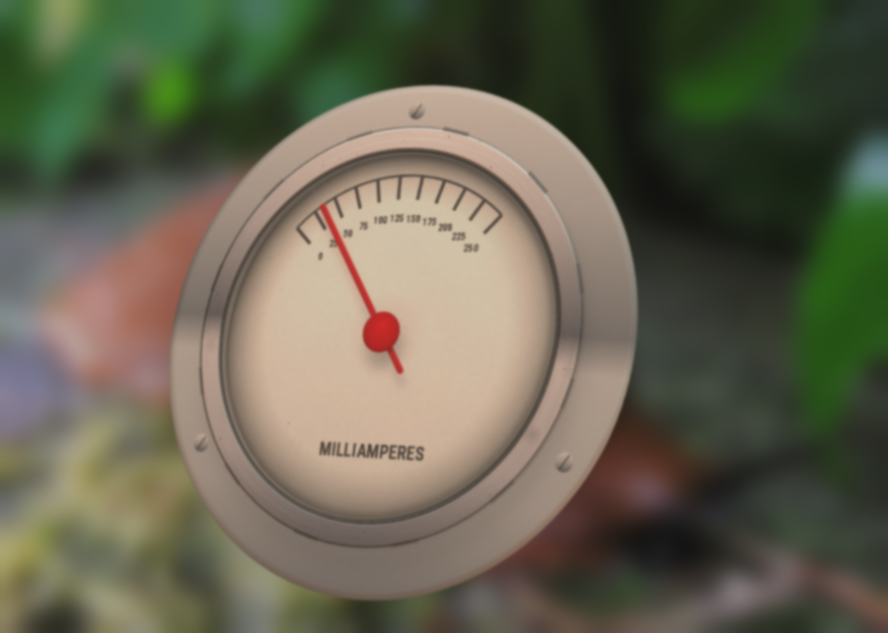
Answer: 37.5 (mA)
